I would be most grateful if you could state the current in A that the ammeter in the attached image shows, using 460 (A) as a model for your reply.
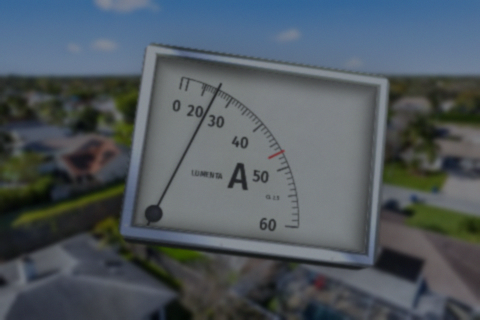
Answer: 25 (A)
